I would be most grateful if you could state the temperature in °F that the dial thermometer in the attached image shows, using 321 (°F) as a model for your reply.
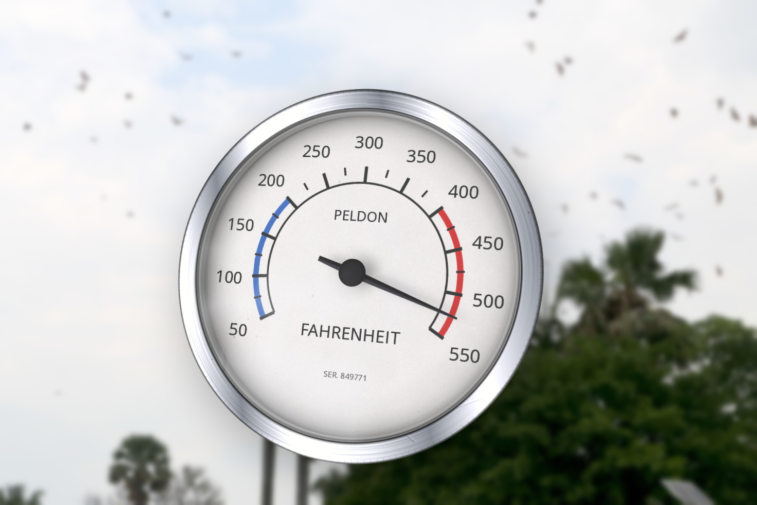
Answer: 525 (°F)
